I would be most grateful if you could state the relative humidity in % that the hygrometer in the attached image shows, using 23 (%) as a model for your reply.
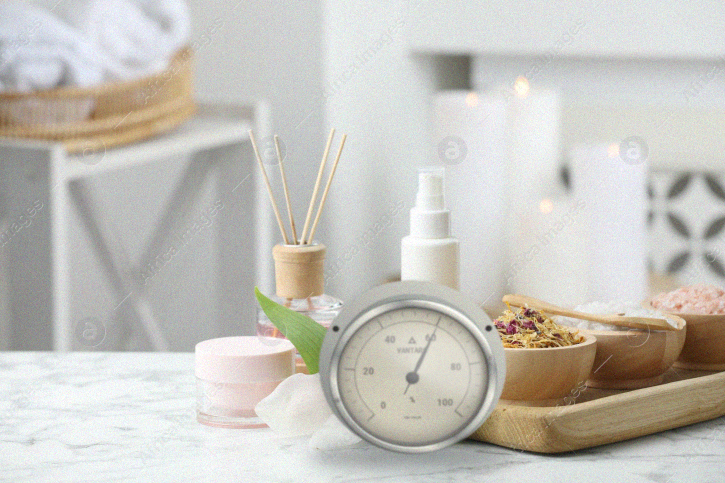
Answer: 60 (%)
